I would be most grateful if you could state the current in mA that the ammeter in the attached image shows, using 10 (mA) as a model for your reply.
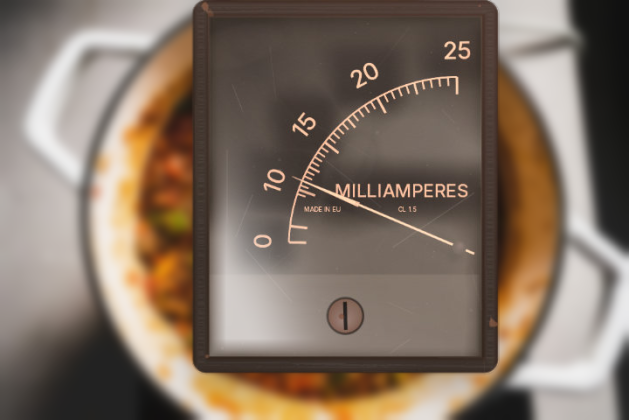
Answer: 11 (mA)
